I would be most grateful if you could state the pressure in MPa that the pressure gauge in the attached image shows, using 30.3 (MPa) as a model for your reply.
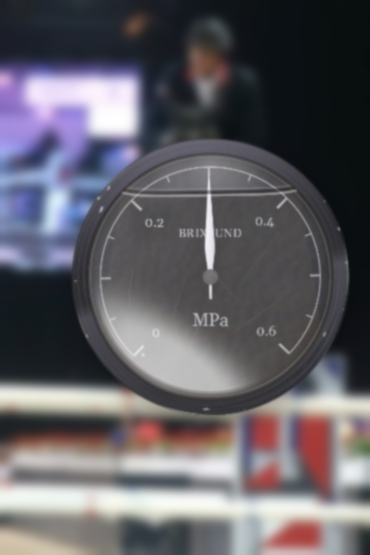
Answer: 0.3 (MPa)
